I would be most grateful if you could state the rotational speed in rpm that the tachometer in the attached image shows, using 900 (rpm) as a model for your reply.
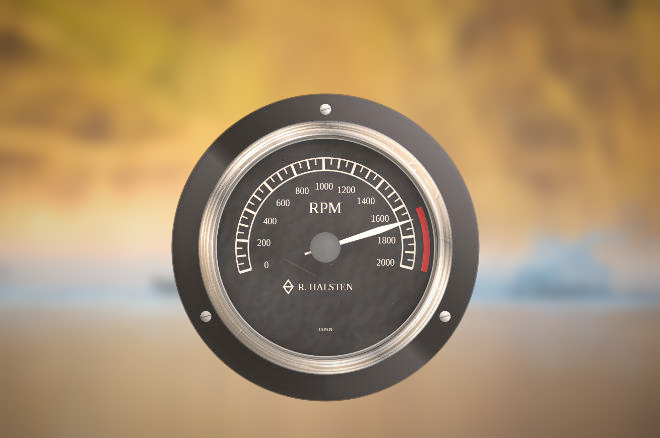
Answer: 1700 (rpm)
